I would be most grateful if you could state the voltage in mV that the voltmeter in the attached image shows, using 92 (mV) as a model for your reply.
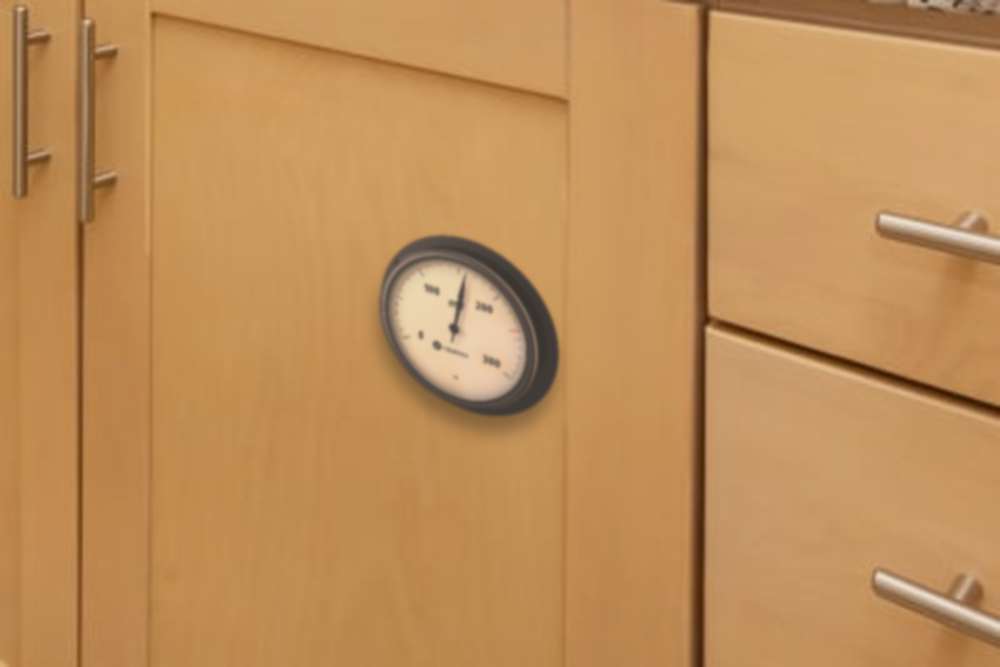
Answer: 160 (mV)
